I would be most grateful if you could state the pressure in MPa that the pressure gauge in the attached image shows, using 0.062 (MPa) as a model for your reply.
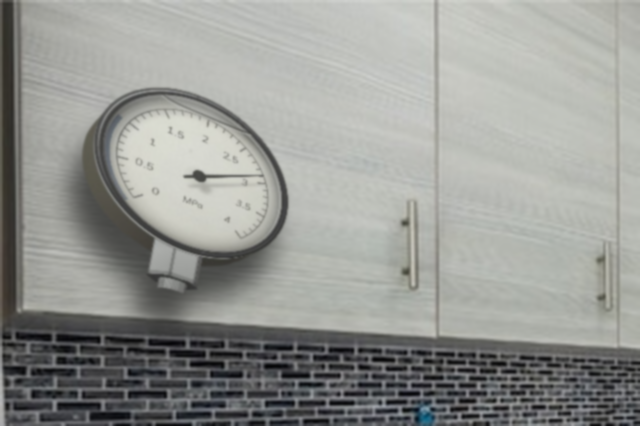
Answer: 2.9 (MPa)
